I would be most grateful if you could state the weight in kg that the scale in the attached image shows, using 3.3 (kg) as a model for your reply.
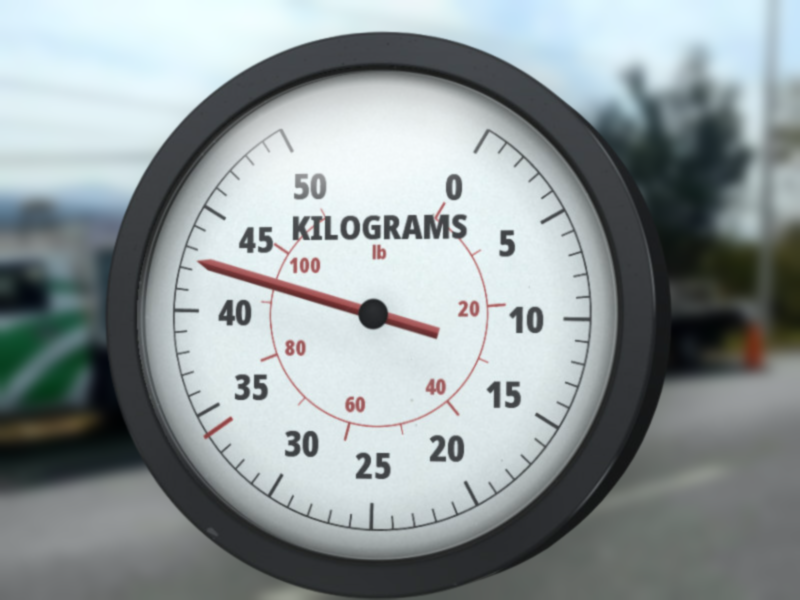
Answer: 42.5 (kg)
